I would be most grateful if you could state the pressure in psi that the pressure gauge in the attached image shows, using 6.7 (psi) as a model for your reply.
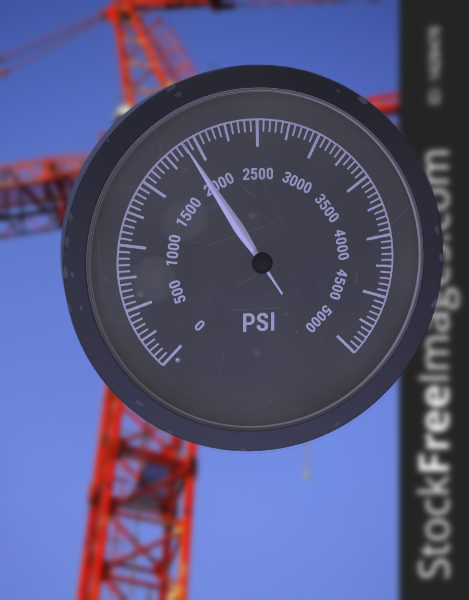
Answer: 1900 (psi)
